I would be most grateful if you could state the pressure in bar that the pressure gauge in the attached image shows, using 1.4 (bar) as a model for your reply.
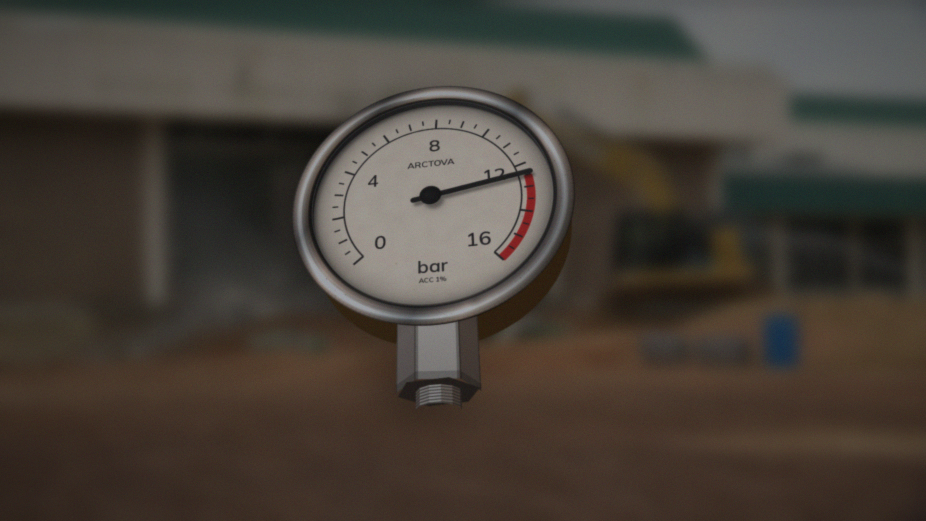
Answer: 12.5 (bar)
